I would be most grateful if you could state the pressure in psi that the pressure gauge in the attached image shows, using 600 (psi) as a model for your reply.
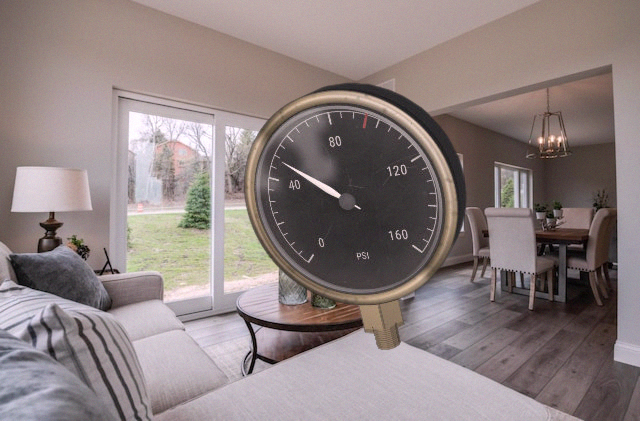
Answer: 50 (psi)
